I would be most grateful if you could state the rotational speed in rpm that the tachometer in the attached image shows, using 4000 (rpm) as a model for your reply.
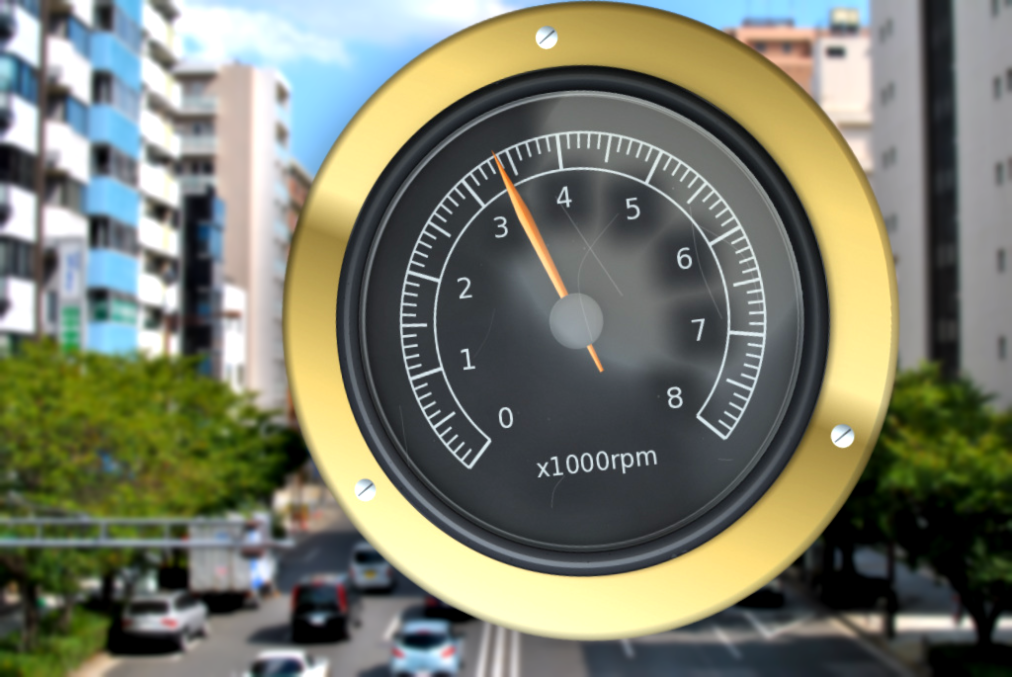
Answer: 3400 (rpm)
